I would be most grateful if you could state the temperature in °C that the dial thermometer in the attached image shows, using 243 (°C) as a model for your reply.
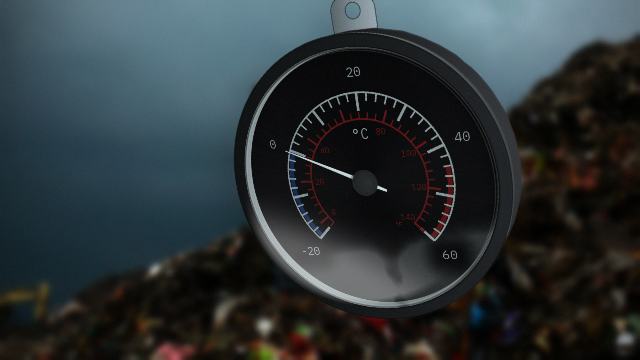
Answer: 0 (°C)
